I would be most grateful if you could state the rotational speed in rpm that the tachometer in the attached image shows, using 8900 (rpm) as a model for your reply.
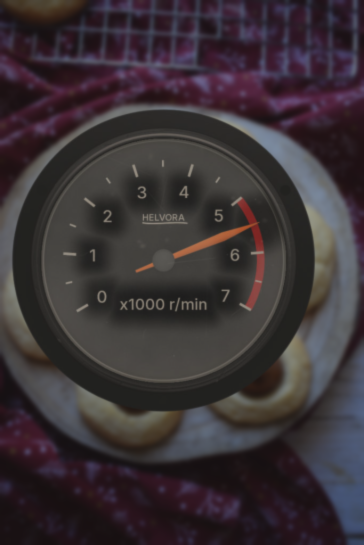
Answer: 5500 (rpm)
